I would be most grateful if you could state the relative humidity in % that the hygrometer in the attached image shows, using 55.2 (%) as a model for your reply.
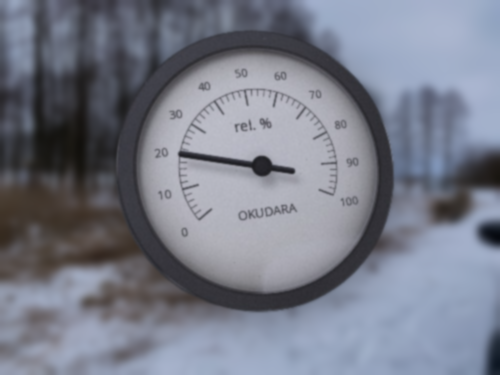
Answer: 20 (%)
